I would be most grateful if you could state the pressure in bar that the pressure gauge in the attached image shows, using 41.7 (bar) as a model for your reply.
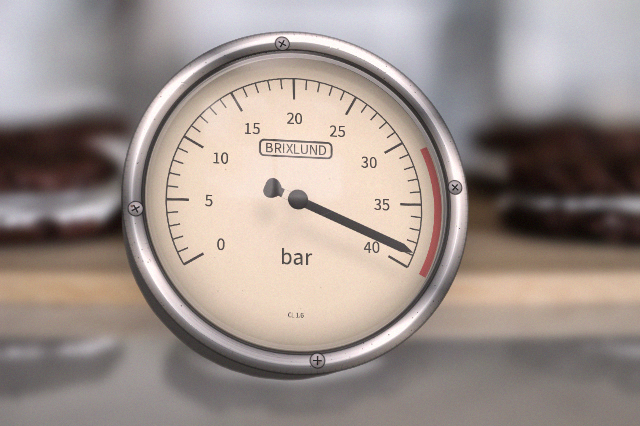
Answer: 39 (bar)
